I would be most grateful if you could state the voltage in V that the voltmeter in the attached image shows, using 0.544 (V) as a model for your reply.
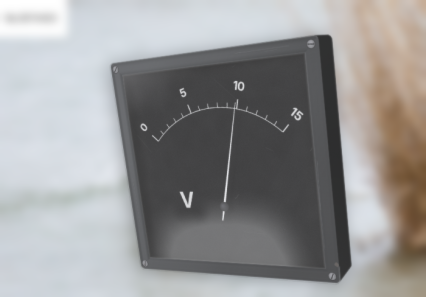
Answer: 10 (V)
